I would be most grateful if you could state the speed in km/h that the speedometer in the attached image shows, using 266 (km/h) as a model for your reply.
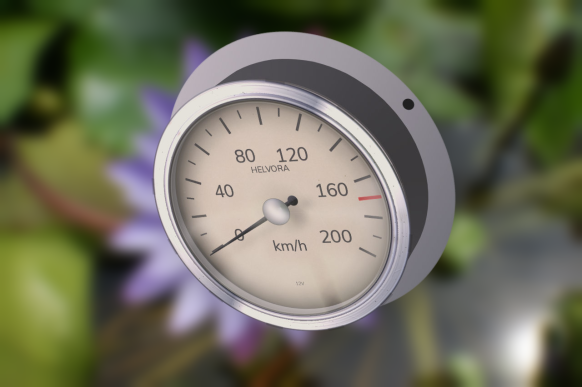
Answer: 0 (km/h)
